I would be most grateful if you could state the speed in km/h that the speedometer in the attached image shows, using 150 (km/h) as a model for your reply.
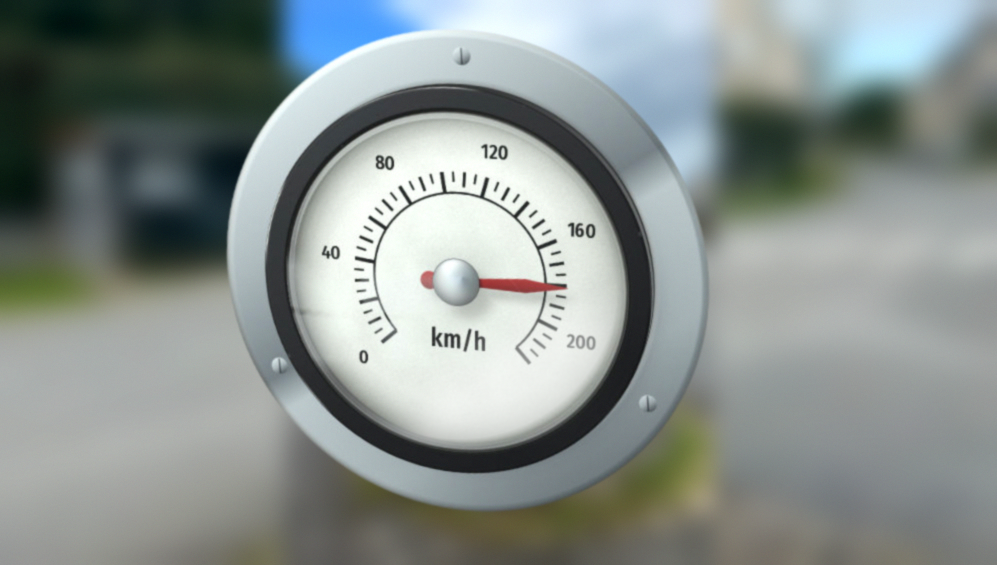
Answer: 180 (km/h)
